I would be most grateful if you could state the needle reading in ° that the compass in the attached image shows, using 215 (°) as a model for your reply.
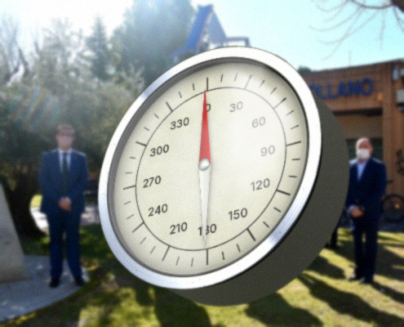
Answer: 0 (°)
